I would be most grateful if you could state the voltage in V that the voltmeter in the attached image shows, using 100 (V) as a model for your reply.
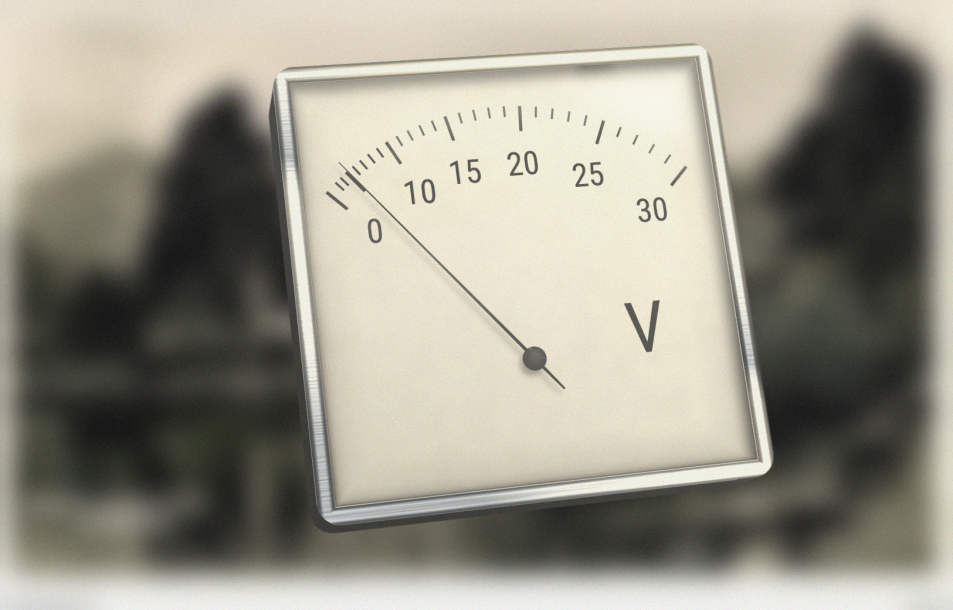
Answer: 5 (V)
